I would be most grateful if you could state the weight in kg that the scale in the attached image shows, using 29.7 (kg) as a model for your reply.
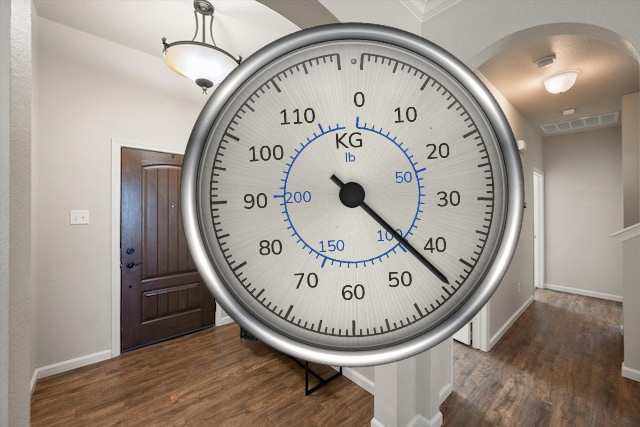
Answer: 44 (kg)
